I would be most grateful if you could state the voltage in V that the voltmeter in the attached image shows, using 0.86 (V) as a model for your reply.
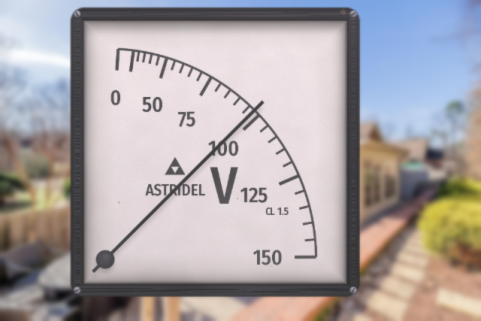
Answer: 97.5 (V)
